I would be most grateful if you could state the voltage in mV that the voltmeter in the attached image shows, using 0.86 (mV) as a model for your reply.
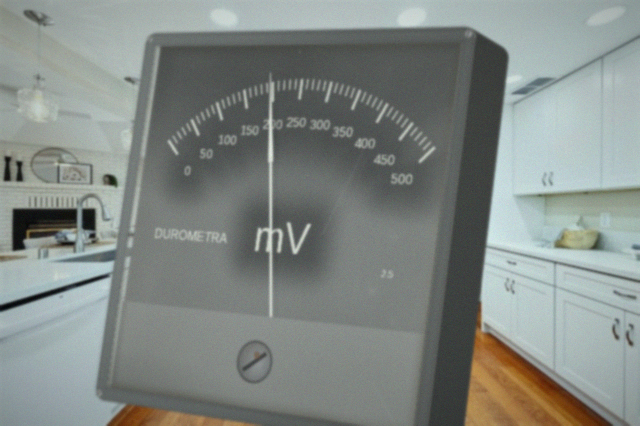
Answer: 200 (mV)
